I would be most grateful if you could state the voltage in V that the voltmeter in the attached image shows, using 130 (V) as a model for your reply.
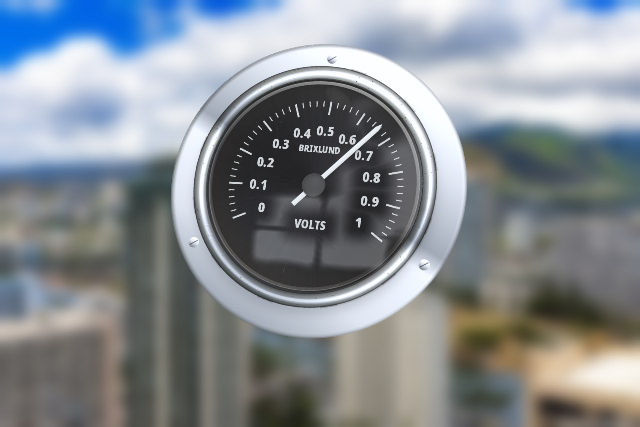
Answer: 0.66 (V)
